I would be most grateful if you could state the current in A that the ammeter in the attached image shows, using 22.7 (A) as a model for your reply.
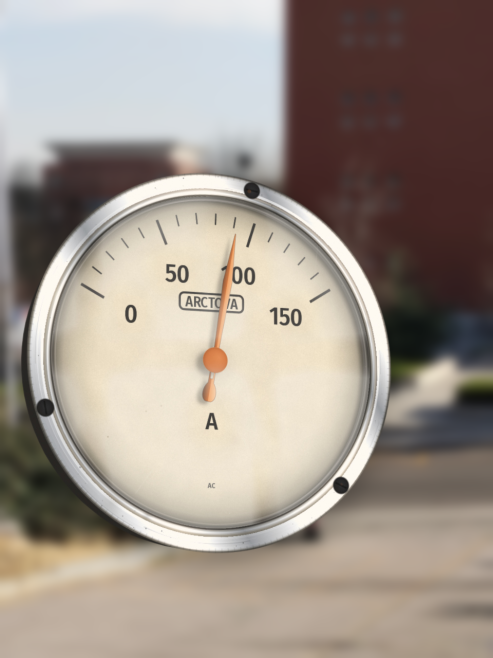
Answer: 90 (A)
